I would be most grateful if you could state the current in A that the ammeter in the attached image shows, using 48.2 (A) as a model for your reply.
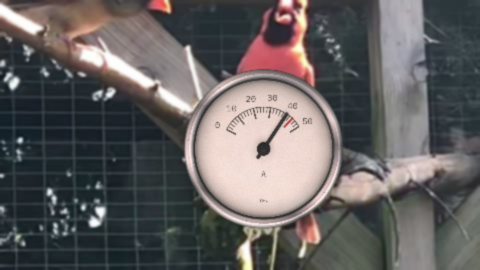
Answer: 40 (A)
